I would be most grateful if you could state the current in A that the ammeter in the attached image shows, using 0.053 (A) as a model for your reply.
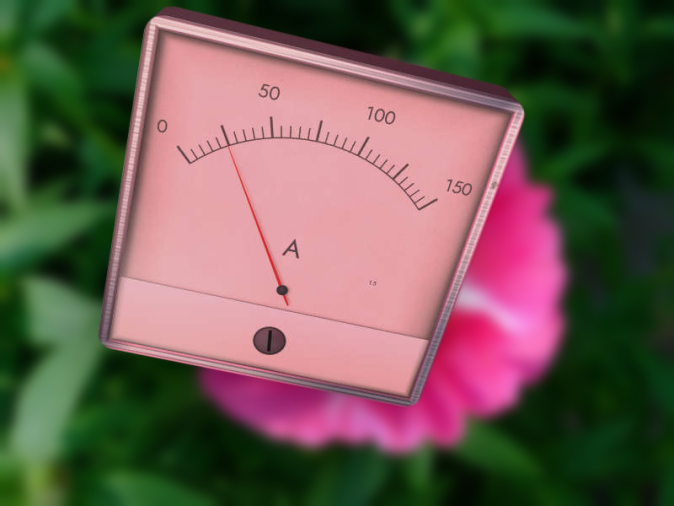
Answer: 25 (A)
